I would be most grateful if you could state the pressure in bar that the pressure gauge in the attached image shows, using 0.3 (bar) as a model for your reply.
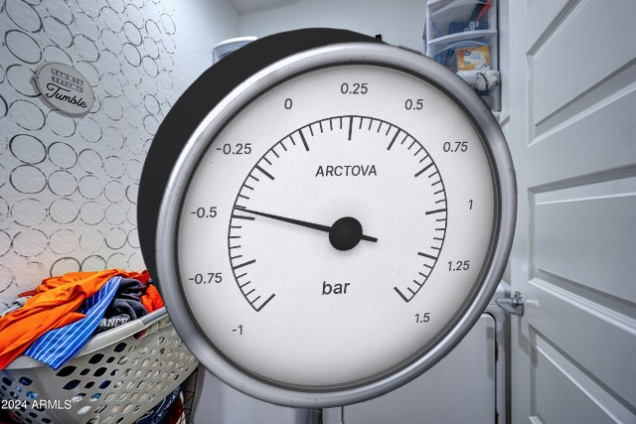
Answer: -0.45 (bar)
